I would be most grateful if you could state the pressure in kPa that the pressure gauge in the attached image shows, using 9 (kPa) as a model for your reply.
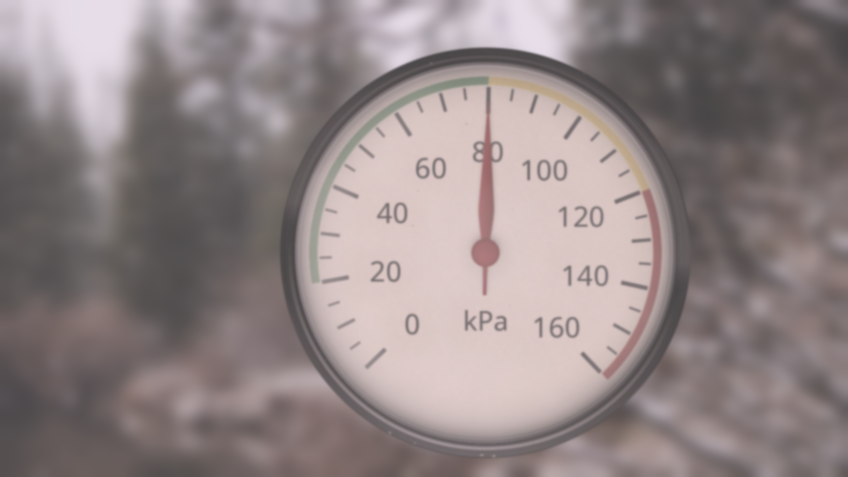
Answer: 80 (kPa)
